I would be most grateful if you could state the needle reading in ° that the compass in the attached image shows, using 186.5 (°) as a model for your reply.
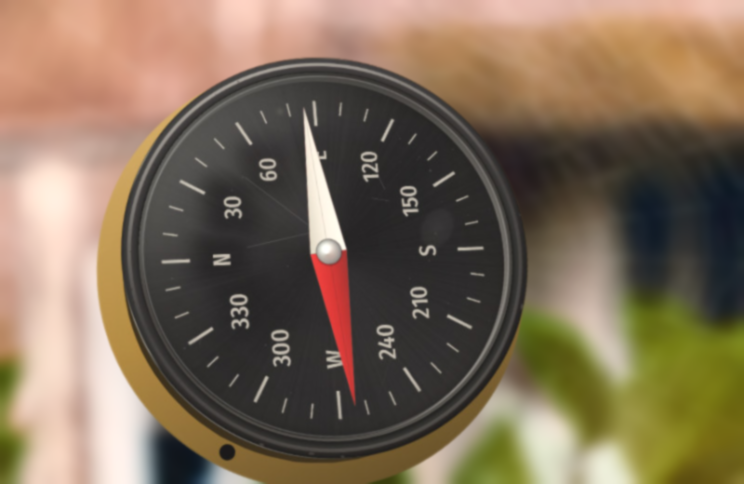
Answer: 265 (°)
